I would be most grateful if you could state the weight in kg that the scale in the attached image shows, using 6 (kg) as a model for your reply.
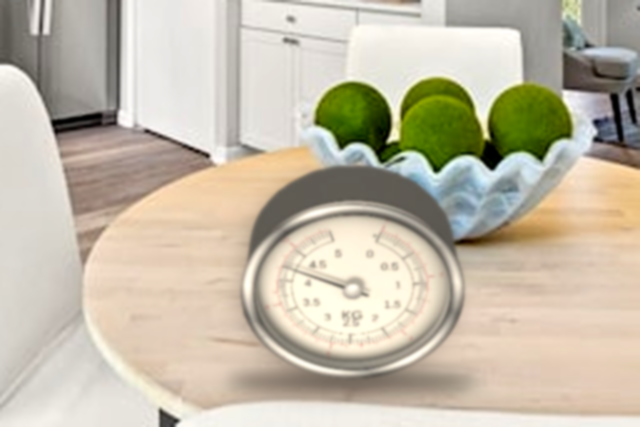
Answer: 4.25 (kg)
